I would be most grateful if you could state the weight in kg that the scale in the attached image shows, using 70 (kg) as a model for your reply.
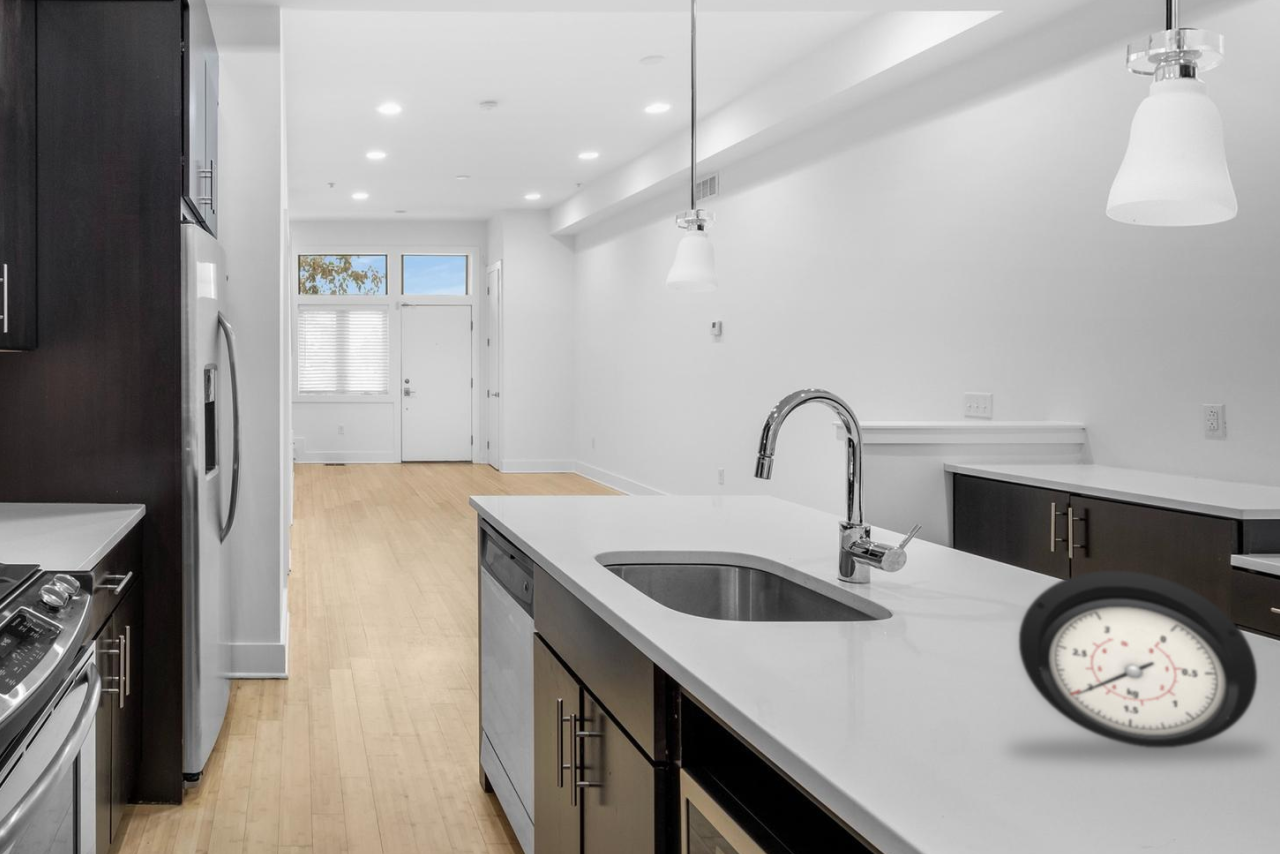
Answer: 2 (kg)
